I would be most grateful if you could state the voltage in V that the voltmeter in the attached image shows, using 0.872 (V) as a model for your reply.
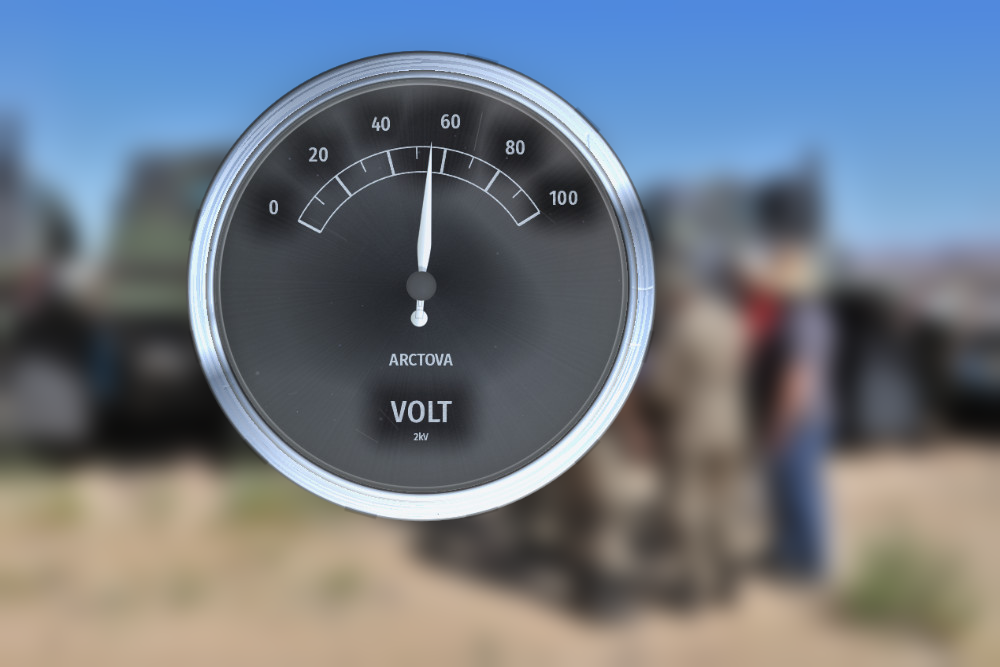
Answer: 55 (V)
